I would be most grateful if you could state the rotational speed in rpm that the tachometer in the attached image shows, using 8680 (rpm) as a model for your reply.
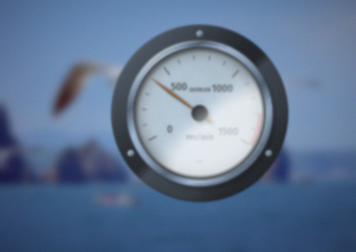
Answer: 400 (rpm)
